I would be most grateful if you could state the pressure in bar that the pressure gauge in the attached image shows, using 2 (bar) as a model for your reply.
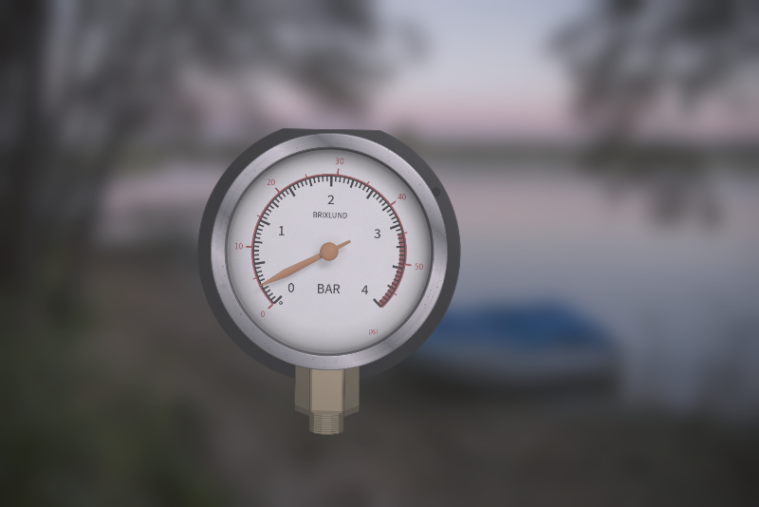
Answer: 0.25 (bar)
